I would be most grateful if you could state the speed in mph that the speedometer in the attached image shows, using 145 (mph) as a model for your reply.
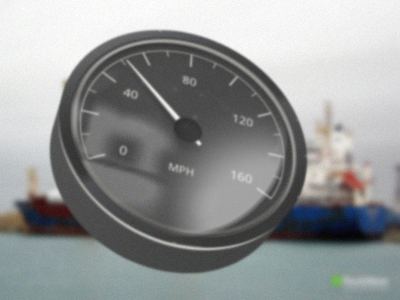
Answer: 50 (mph)
